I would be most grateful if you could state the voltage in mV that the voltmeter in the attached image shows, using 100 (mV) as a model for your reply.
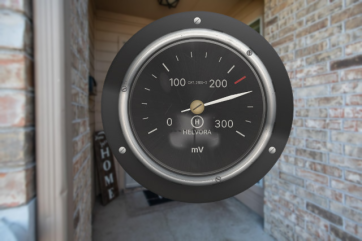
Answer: 240 (mV)
